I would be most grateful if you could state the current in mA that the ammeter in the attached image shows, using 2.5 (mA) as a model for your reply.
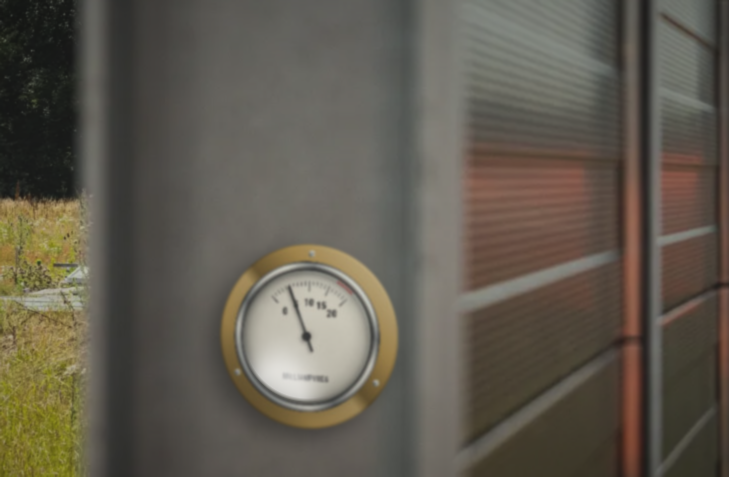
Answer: 5 (mA)
